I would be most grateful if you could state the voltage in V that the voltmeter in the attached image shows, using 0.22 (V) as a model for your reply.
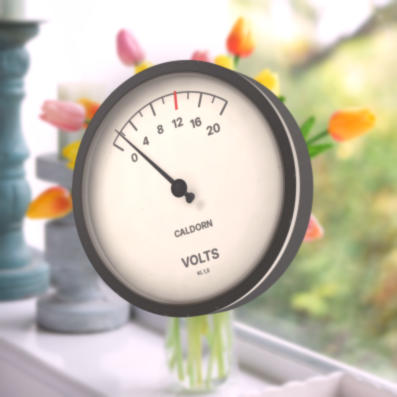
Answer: 2 (V)
